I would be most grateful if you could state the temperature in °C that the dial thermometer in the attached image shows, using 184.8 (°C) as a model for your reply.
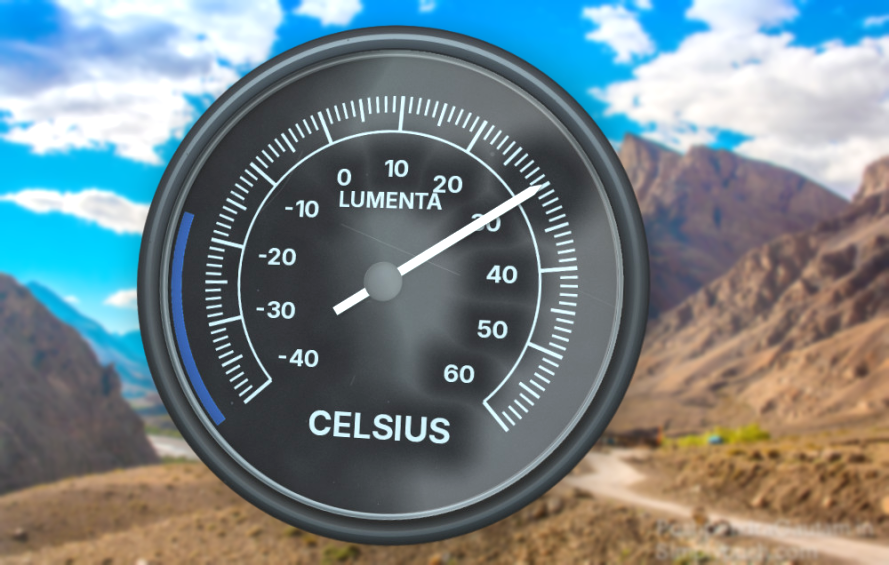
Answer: 30 (°C)
